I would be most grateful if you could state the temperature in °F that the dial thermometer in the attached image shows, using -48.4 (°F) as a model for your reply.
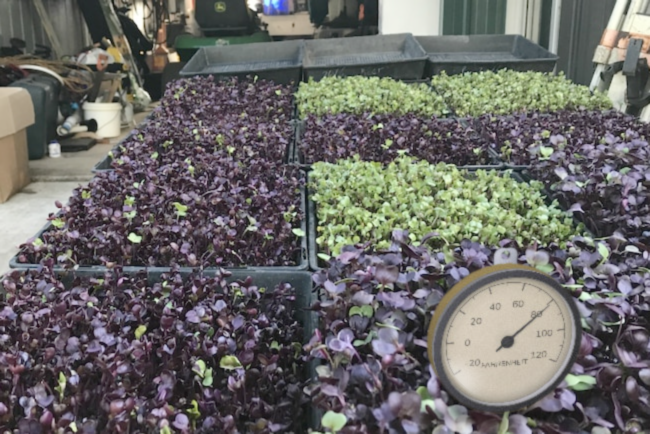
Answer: 80 (°F)
